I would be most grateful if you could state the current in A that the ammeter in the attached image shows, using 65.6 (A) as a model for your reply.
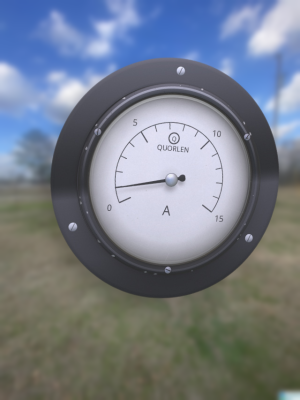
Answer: 1 (A)
